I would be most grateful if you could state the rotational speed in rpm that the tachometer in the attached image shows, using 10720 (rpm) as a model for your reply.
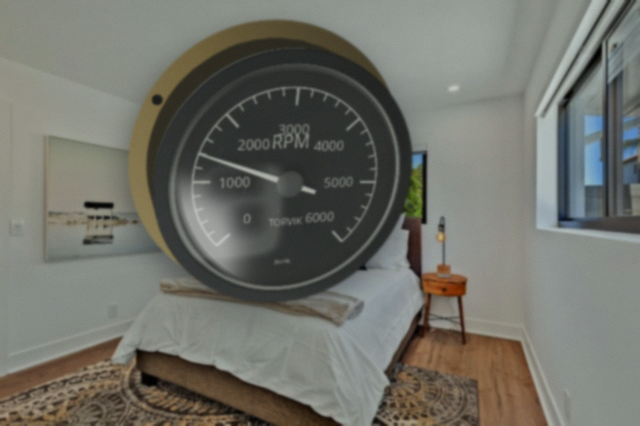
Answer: 1400 (rpm)
